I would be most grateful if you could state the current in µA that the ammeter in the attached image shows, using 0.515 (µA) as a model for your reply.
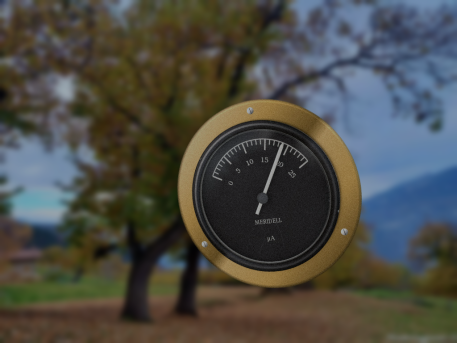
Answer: 19 (µA)
